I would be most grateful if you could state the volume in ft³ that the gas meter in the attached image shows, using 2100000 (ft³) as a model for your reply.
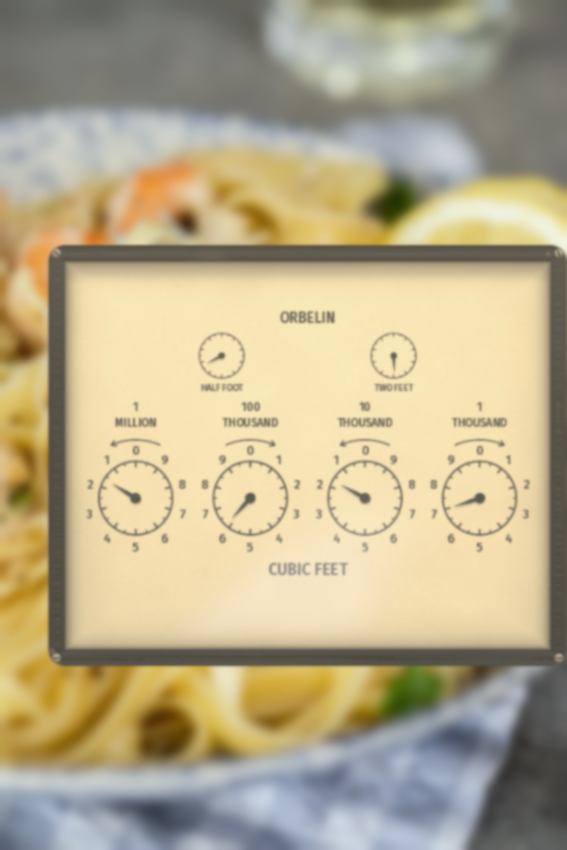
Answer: 161700 (ft³)
